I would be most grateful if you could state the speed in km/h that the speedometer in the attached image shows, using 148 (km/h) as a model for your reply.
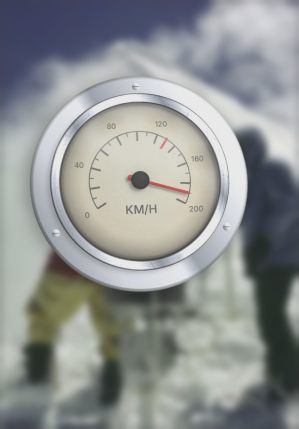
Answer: 190 (km/h)
